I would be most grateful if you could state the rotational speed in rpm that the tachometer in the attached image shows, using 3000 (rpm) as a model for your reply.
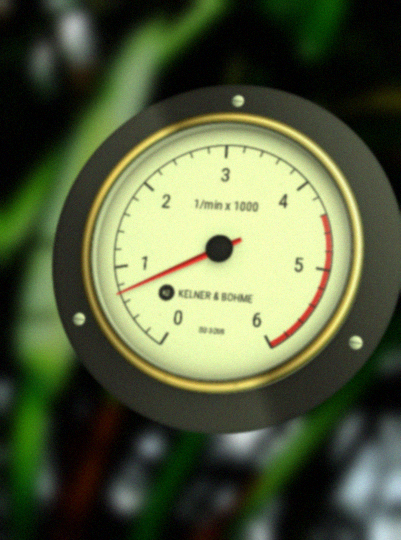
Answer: 700 (rpm)
